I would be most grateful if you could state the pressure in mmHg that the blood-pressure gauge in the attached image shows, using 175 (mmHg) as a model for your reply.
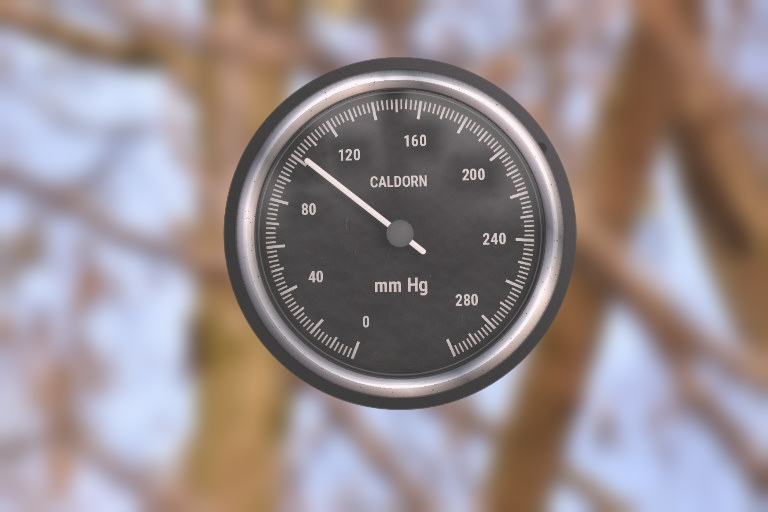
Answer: 102 (mmHg)
